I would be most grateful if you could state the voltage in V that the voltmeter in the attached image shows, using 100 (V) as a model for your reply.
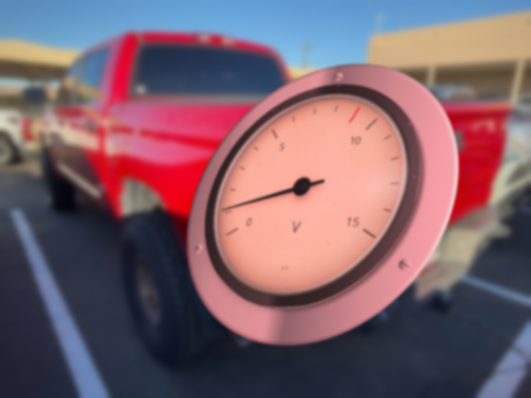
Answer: 1 (V)
